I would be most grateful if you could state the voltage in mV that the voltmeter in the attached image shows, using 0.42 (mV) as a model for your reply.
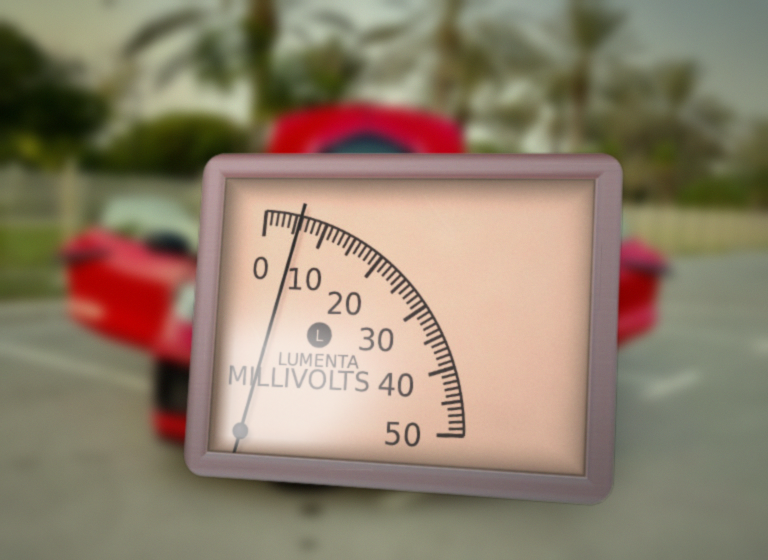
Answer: 6 (mV)
